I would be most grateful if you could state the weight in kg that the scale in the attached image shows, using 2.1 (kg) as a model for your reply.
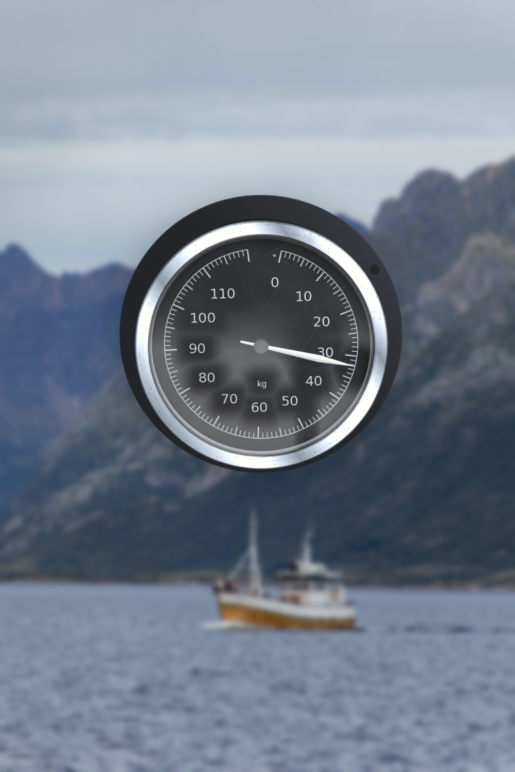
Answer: 32 (kg)
